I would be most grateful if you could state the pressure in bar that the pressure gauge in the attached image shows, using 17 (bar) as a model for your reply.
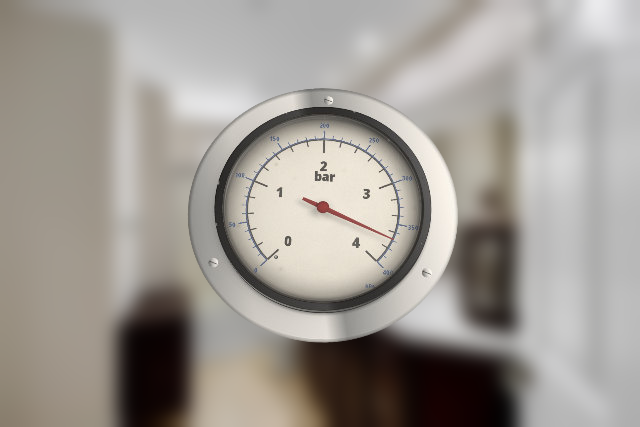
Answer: 3.7 (bar)
